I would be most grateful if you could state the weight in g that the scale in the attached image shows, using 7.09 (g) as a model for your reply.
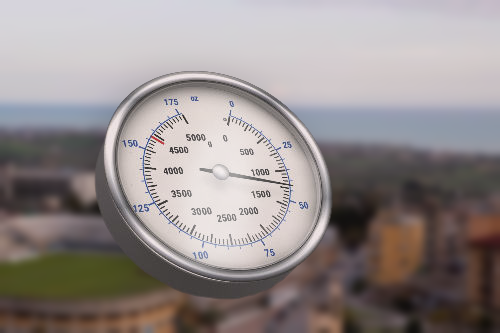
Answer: 1250 (g)
